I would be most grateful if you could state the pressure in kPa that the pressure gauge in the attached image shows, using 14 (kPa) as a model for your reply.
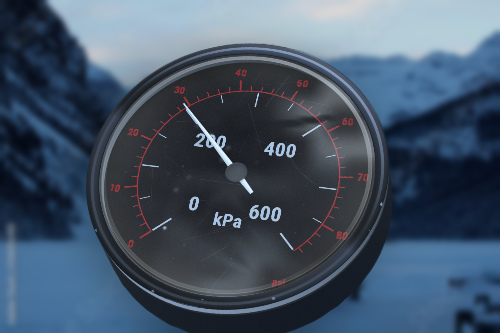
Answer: 200 (kPa)
